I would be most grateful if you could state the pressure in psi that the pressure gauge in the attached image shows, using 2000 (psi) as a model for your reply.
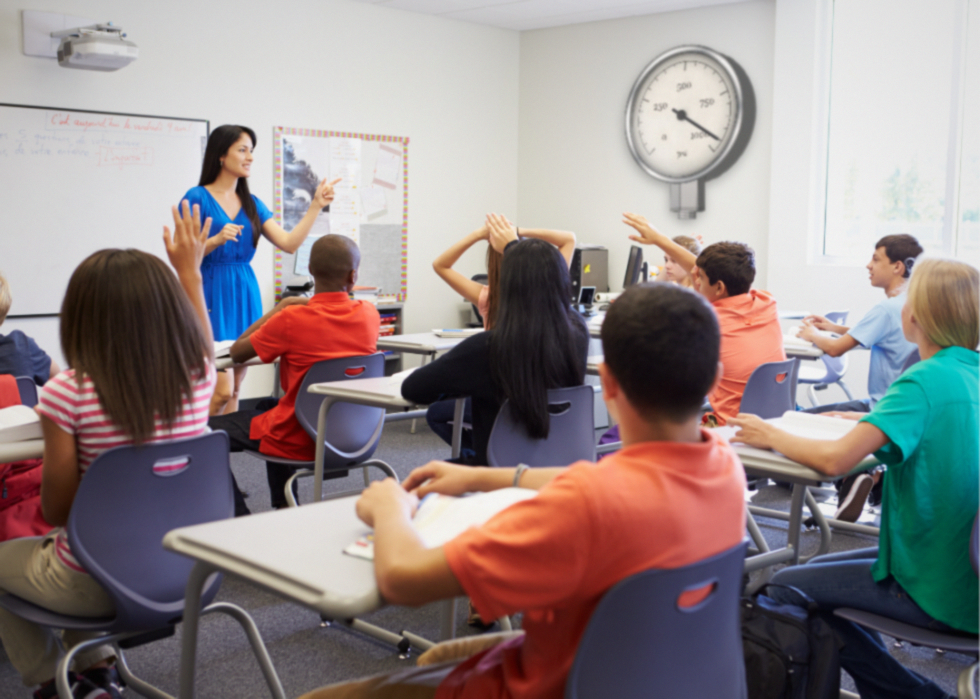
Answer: 950 (psi)
